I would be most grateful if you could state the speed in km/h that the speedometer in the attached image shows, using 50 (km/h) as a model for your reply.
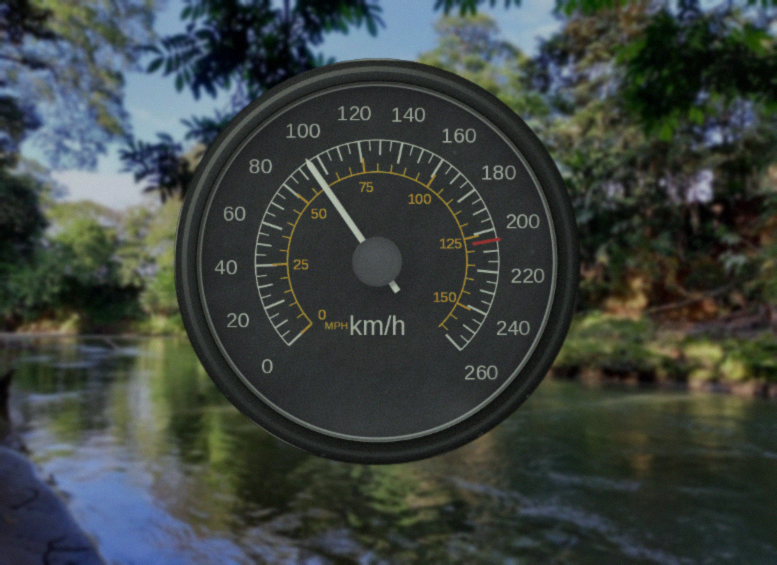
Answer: 95 (km/h)
